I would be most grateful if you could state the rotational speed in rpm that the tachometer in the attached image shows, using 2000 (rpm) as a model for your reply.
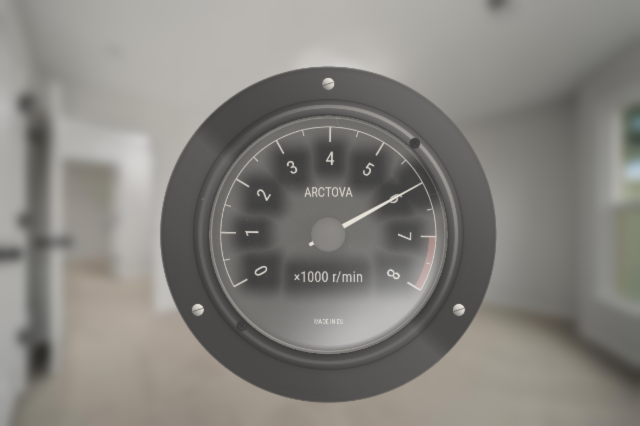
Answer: 6000 (rpm)
